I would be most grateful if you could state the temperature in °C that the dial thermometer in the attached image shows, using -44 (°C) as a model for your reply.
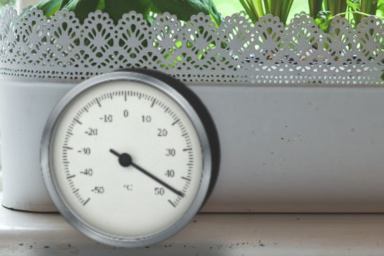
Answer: 45 (°C)
